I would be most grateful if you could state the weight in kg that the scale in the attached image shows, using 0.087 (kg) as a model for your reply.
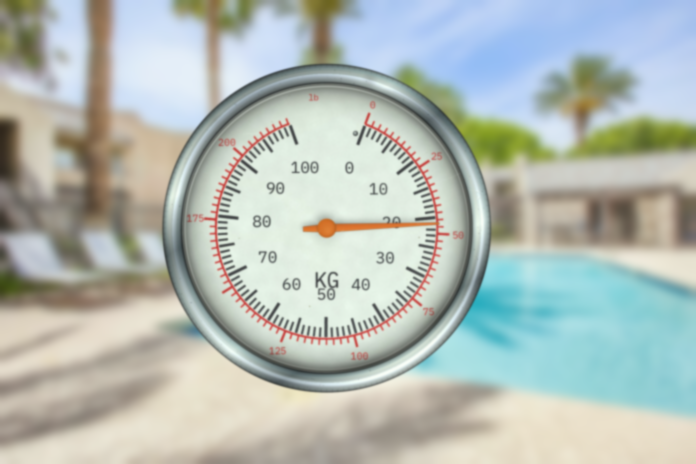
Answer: 21 (kg)
